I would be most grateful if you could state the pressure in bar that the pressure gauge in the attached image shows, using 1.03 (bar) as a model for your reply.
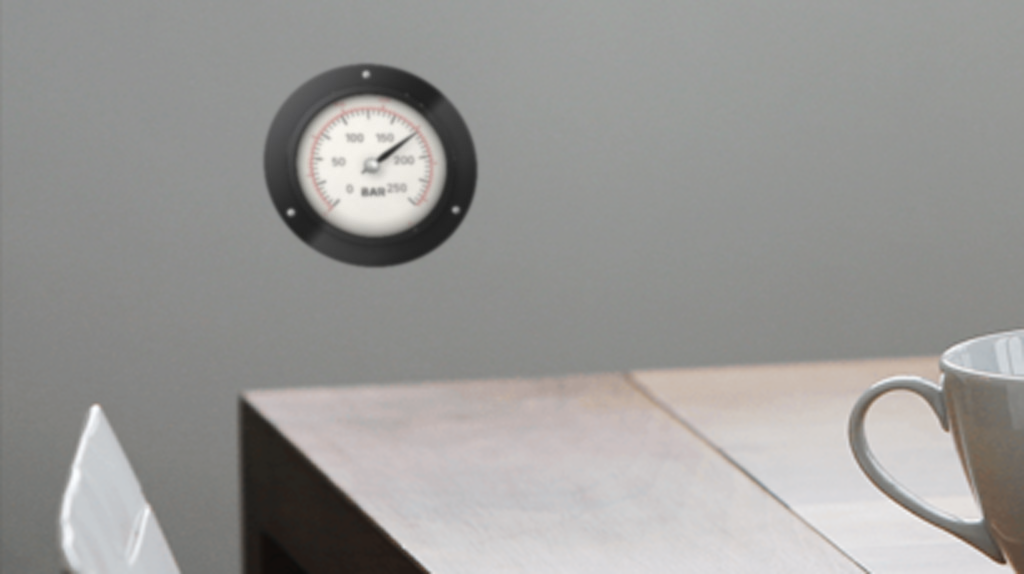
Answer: 175 (bar)
